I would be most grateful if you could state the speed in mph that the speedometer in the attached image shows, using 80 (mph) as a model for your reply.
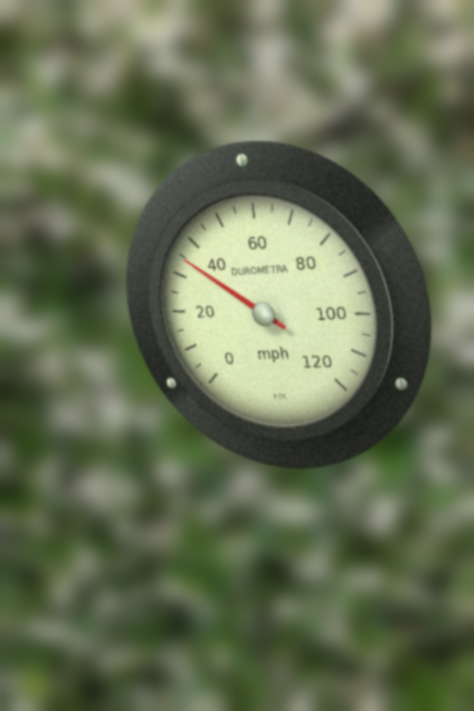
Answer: 35 (mph)
